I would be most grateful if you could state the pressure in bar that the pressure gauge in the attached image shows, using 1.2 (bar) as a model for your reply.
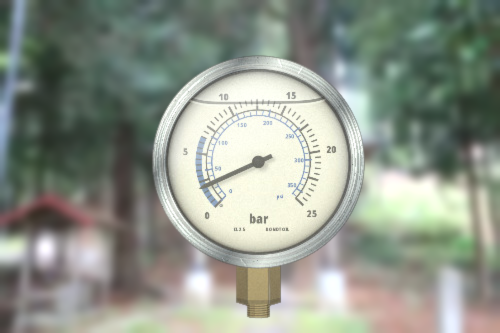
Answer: 2 (bar)
